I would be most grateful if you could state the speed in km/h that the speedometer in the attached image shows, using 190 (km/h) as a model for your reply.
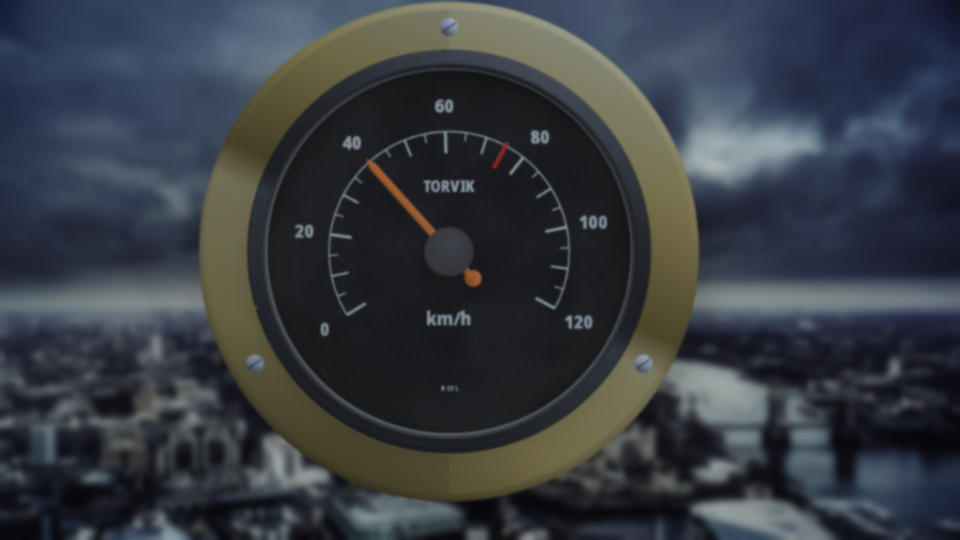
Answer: 40 (km/h)
